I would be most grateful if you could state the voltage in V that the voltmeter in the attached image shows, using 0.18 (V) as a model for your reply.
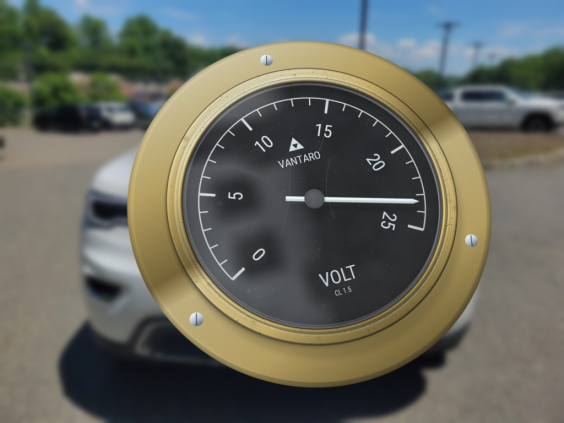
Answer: 23.5 (V)
